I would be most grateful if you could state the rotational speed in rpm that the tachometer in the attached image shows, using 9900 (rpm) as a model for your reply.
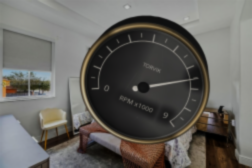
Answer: 6500 (rpm)
